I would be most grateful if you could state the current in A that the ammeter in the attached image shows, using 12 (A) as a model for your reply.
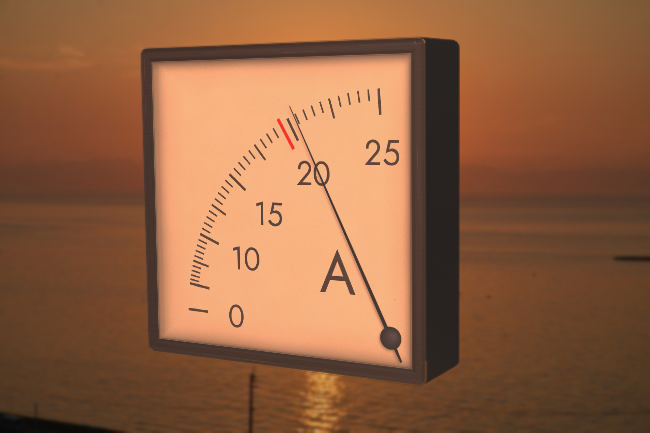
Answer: 20.5 (A)
